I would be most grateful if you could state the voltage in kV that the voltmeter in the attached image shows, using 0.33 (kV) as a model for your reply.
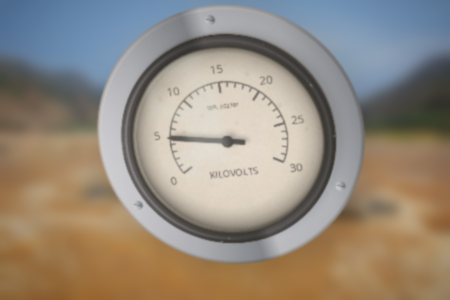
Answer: 5 (kV)
